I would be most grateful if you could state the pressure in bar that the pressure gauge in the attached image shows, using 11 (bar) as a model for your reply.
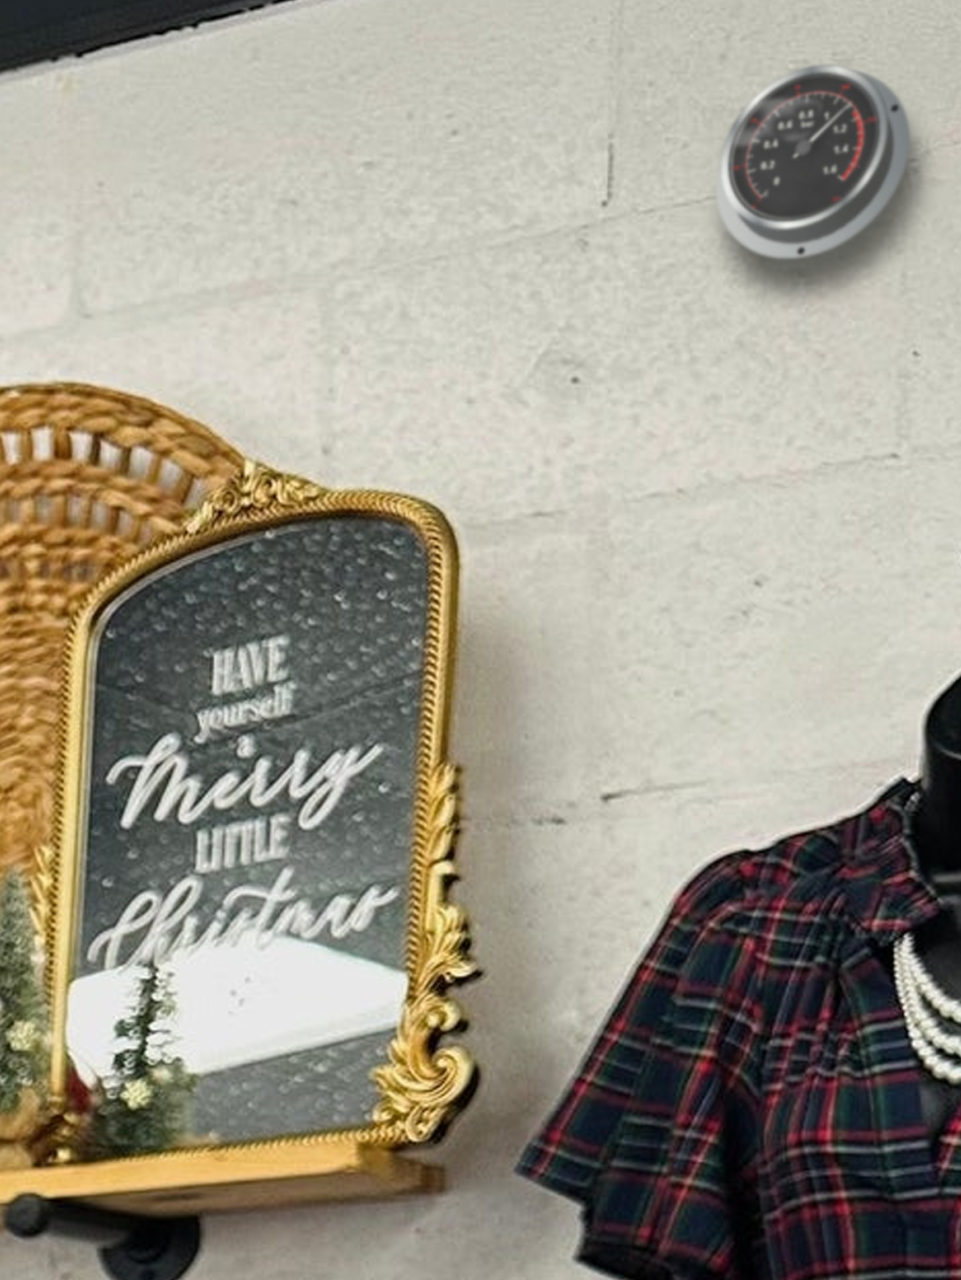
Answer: 1.1 (bar)
